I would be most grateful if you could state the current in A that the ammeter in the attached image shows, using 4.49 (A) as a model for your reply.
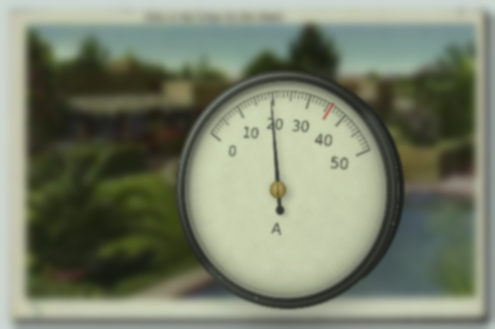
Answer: 20 (A)
